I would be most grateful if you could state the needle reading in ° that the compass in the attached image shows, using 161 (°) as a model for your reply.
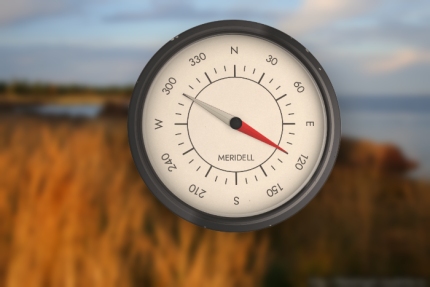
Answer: 120 (°)
